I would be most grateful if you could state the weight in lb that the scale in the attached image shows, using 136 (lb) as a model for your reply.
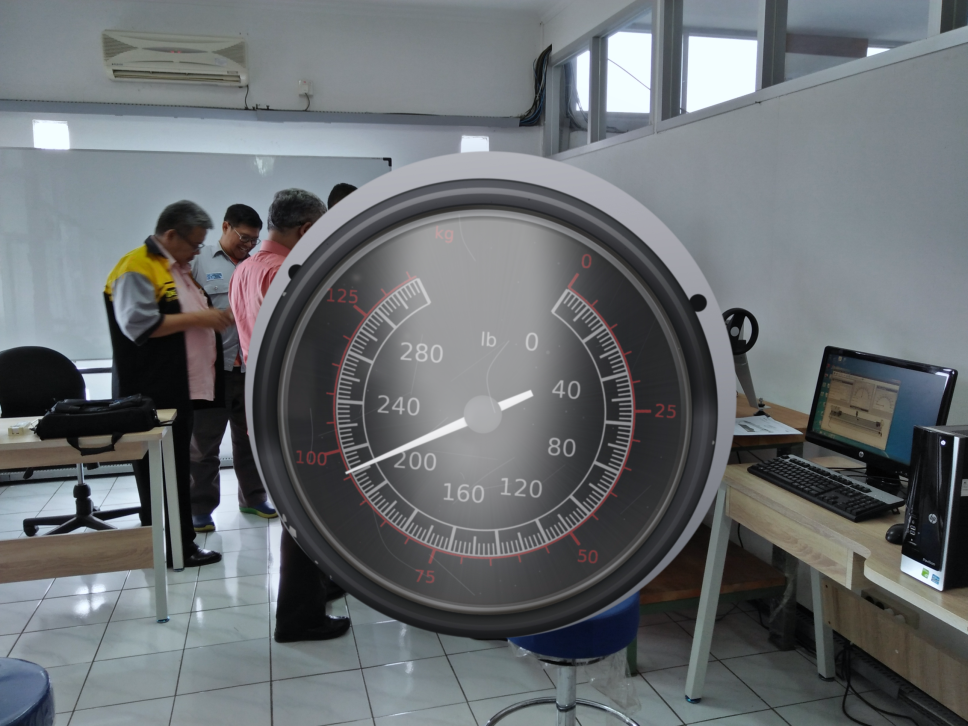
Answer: 212 (lb)
